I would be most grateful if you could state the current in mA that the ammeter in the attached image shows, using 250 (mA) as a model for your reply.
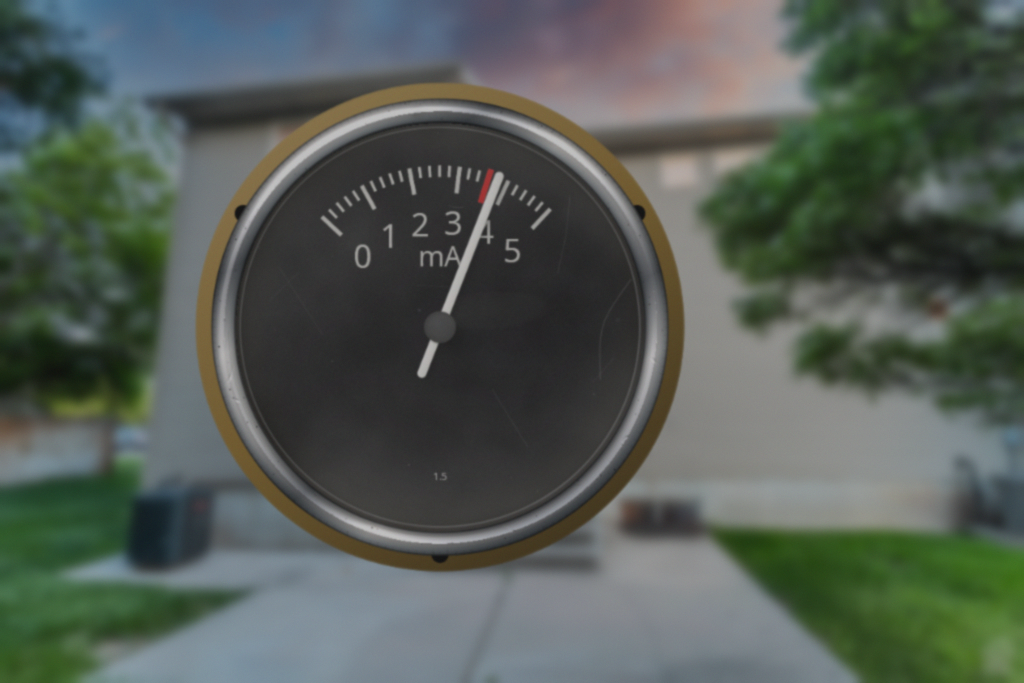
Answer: 3.8 (mA)
